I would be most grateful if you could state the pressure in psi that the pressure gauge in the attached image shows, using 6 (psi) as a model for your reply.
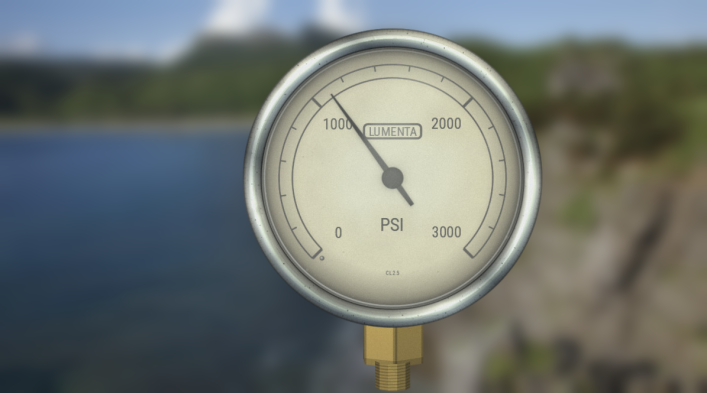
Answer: 1100 (psi)
